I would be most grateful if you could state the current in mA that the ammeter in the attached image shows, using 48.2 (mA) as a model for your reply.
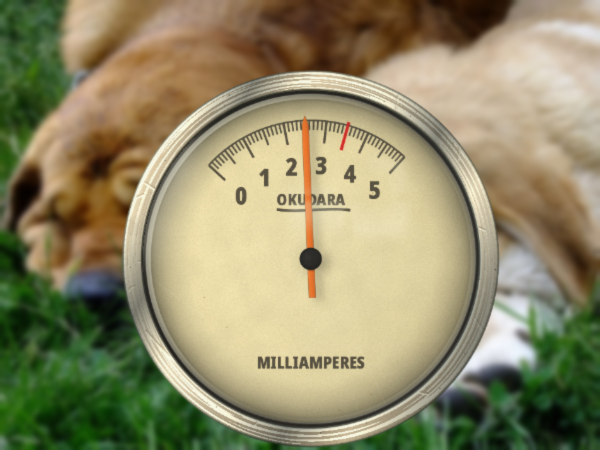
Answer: 2.5 (mA)
